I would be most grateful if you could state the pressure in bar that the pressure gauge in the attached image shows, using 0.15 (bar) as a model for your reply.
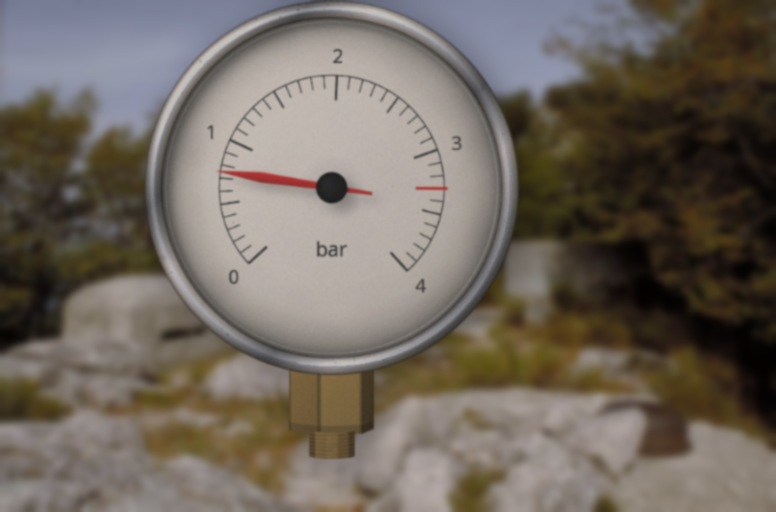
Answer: 0.75 (bar)
